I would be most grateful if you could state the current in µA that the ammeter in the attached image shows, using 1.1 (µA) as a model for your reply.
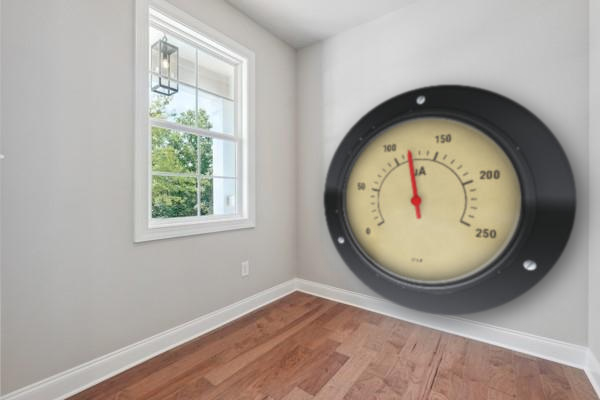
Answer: 120 (µA)
